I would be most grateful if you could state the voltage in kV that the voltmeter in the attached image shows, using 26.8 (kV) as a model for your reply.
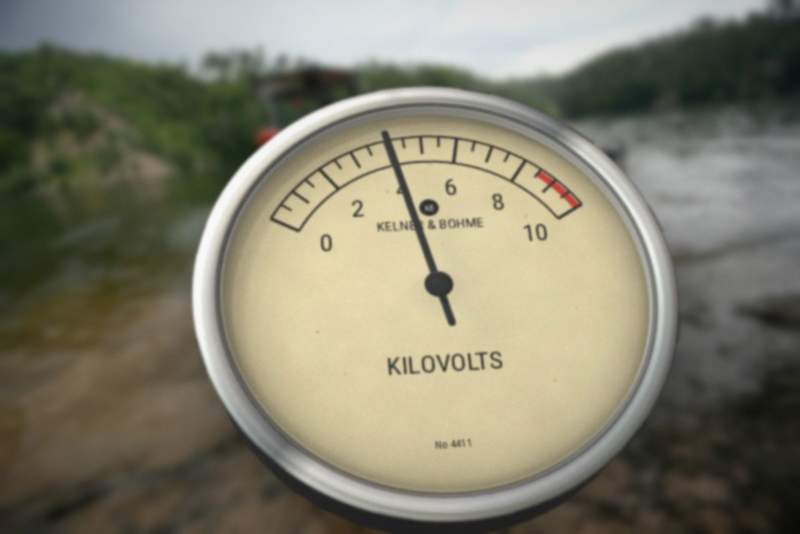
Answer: 4 (kV)
